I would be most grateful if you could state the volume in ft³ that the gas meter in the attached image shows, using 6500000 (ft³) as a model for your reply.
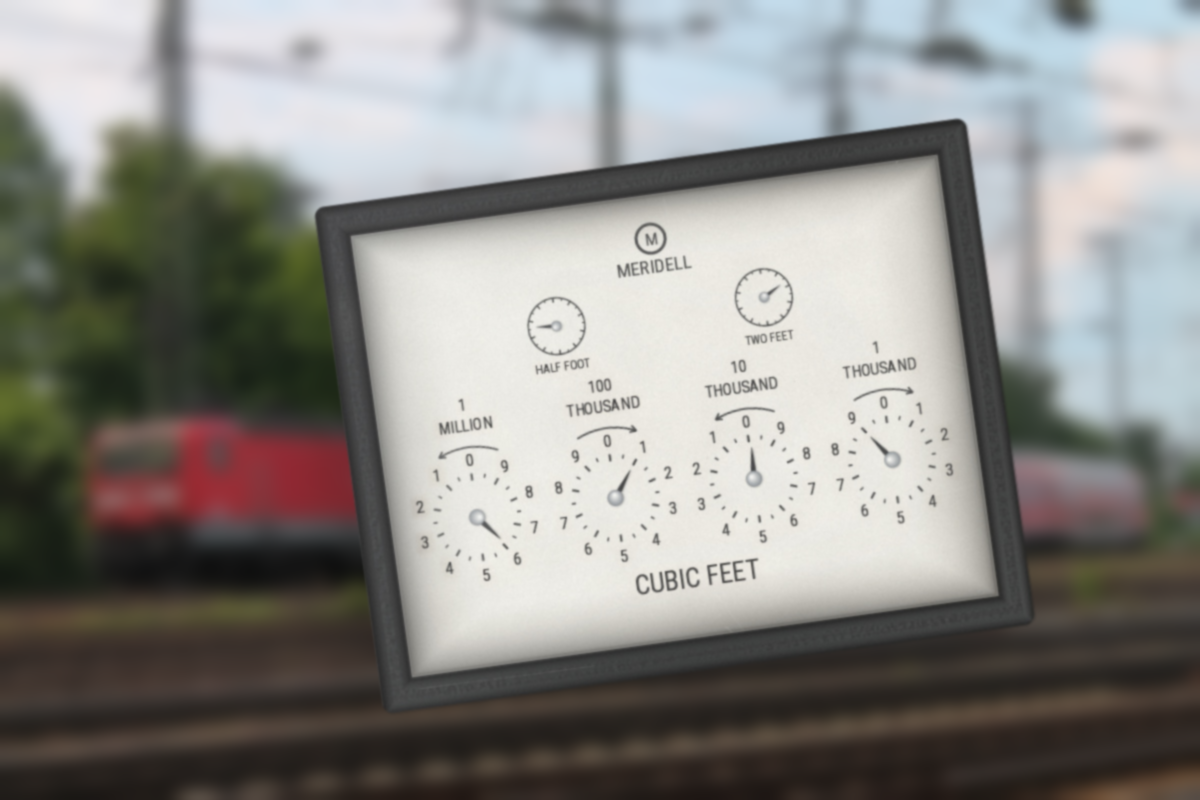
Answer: 609900 (ft³)
